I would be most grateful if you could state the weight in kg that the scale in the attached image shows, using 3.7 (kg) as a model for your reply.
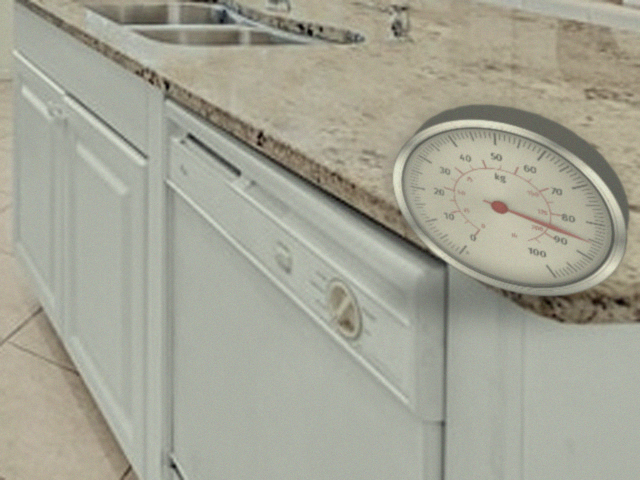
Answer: 85 (kg)
